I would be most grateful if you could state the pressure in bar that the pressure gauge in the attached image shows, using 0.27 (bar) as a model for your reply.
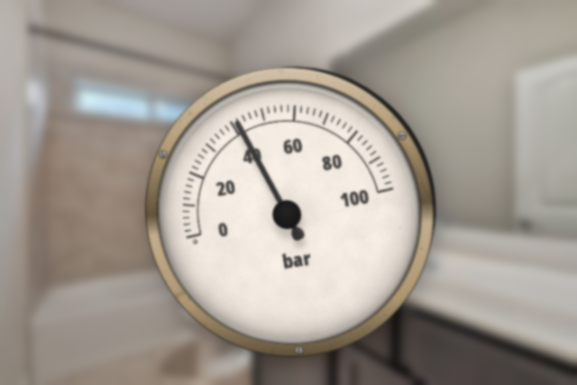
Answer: 42 (bar)
